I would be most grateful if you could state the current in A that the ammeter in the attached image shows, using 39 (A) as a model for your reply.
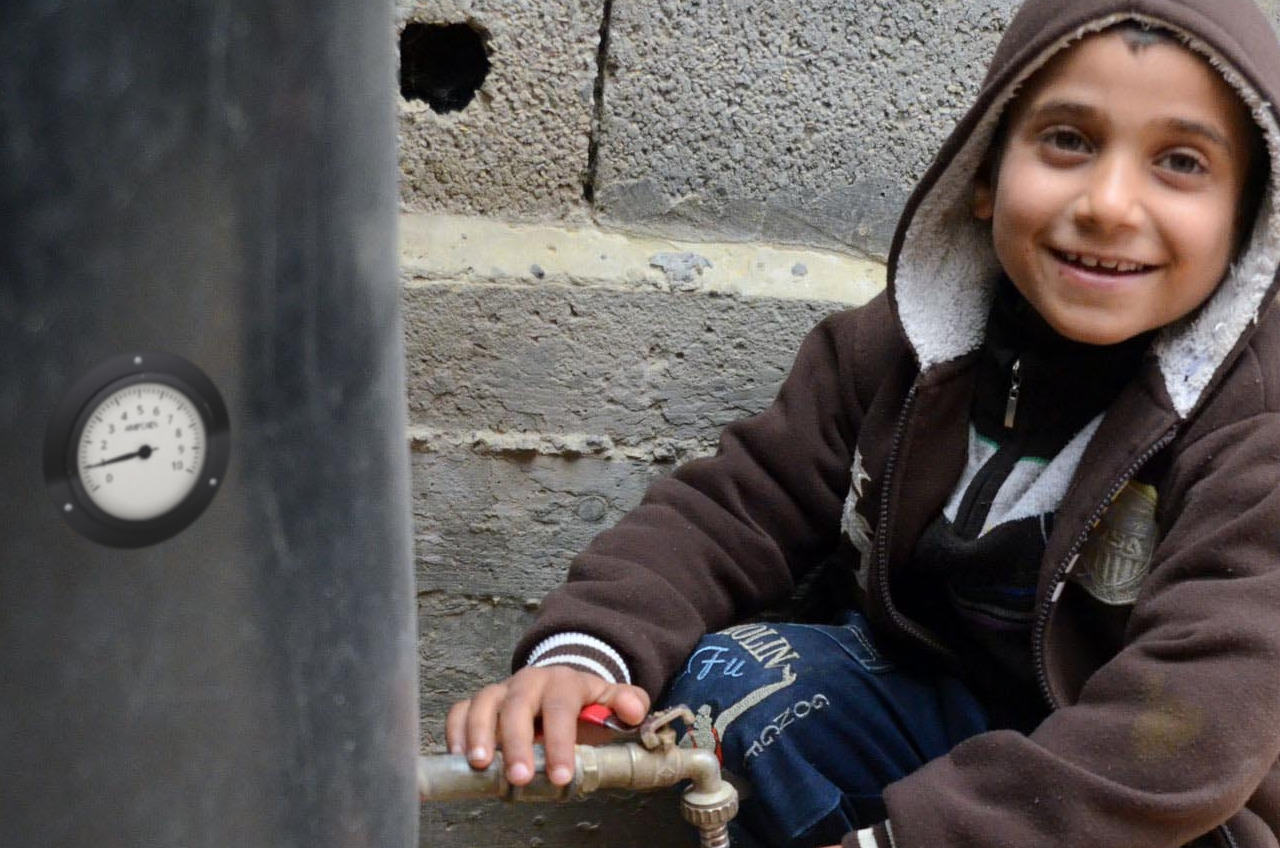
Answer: 1 (A)
